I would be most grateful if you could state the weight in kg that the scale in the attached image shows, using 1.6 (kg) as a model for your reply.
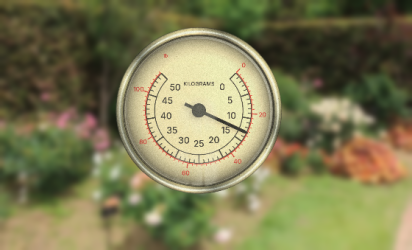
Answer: 13 (kg)
